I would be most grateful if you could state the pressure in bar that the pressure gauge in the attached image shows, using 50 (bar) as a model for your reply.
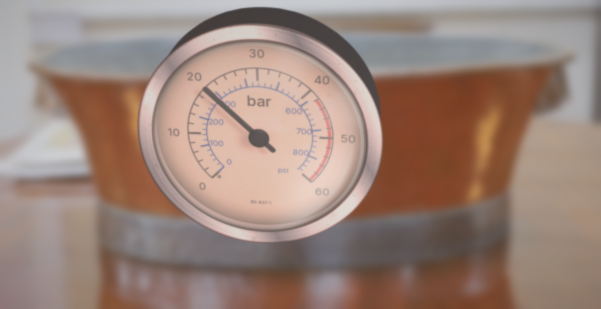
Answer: 20 (bar)
